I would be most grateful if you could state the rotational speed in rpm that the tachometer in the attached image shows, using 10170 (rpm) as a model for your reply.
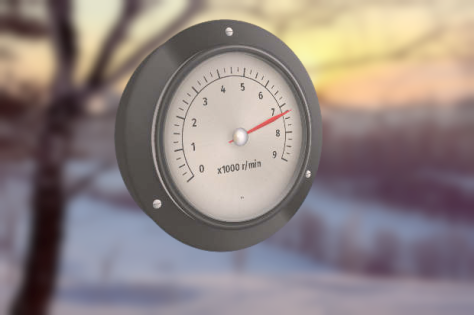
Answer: 7250 (rpm)
